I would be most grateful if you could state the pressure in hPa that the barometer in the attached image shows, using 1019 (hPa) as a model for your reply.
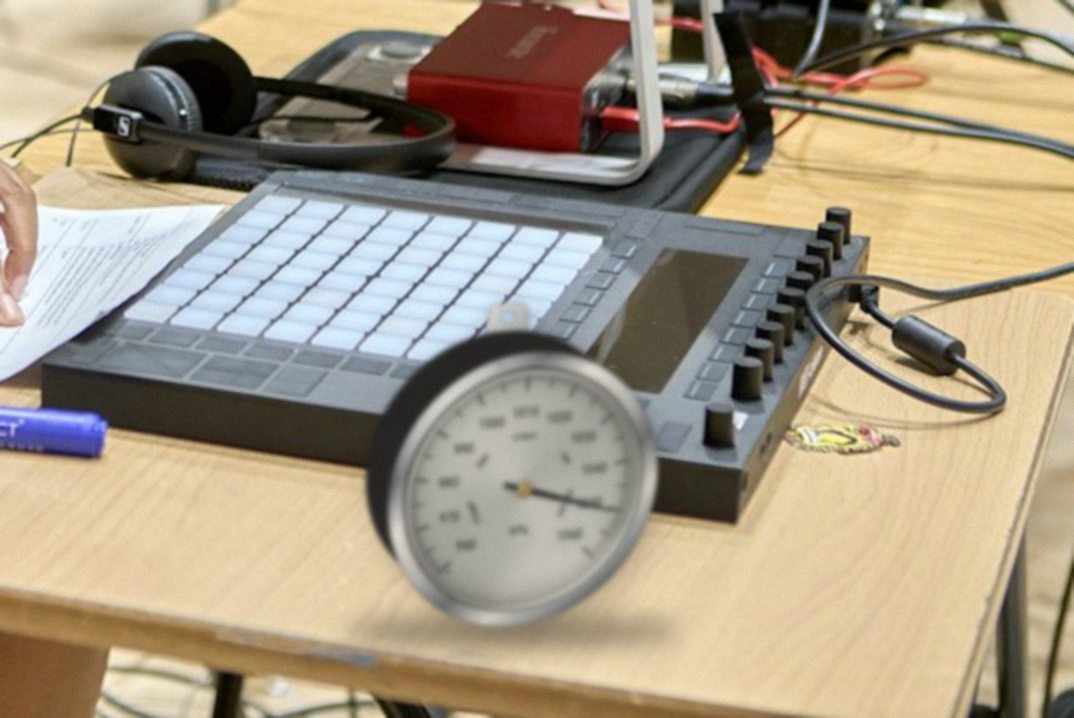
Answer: 1050 (hPa)
